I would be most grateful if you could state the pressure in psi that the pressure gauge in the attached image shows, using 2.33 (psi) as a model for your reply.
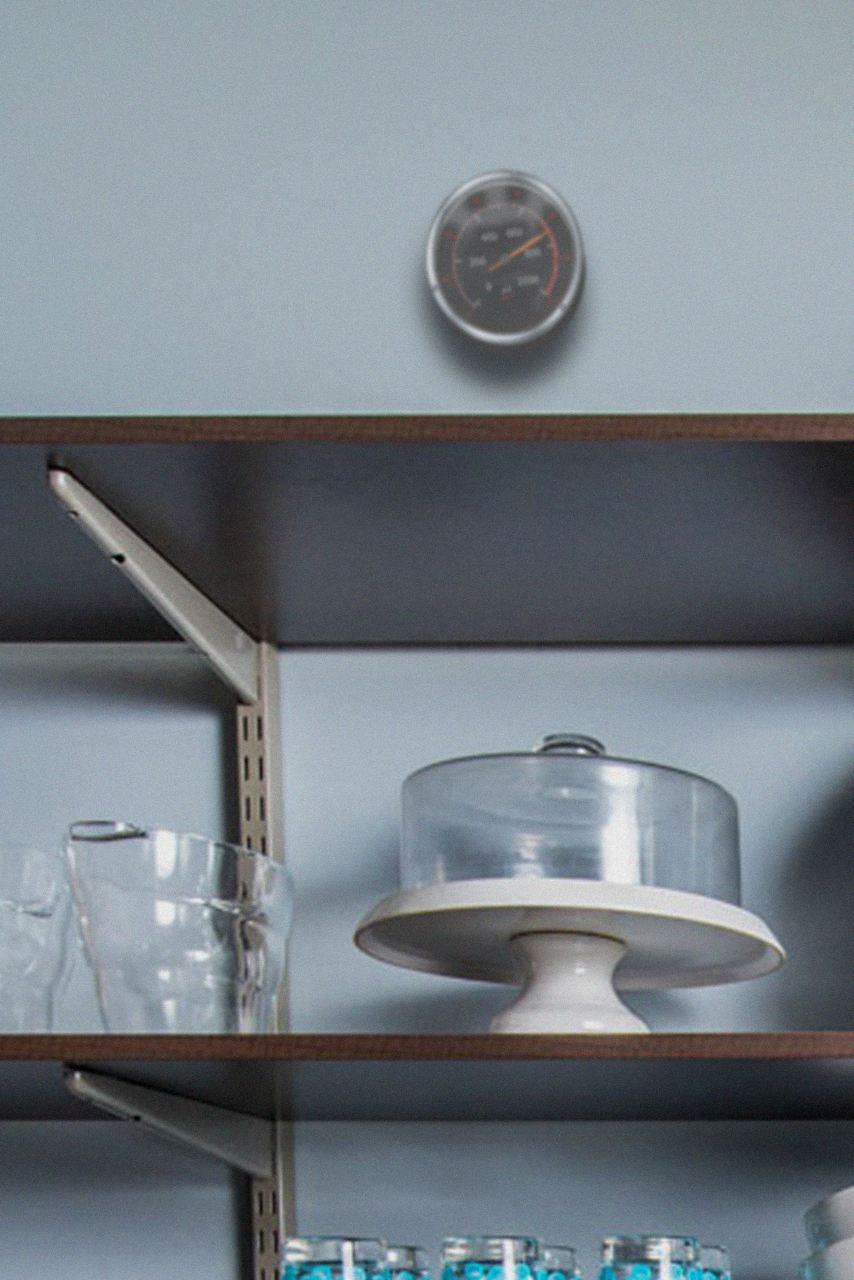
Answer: 750 (psi)
